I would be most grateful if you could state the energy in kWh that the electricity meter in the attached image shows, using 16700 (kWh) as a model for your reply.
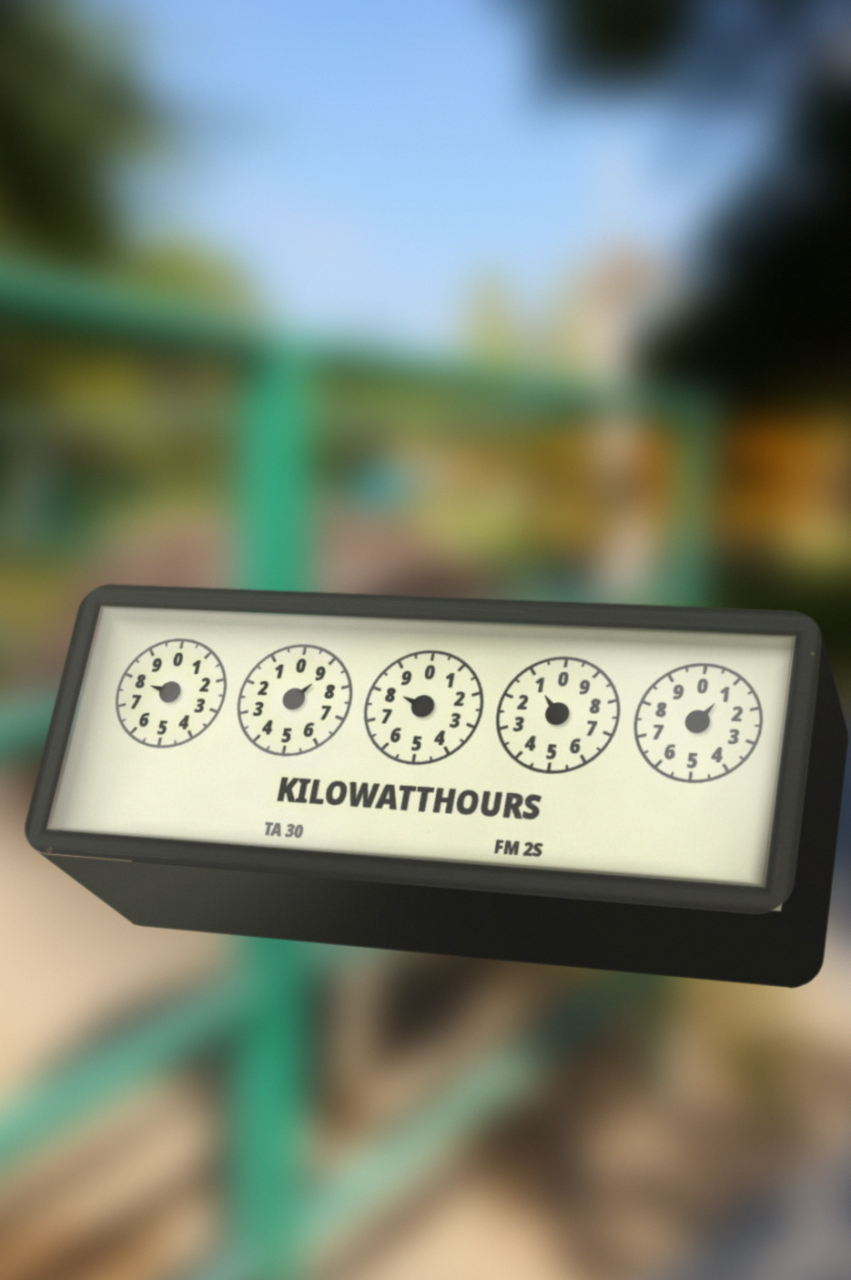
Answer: 78811 (kWh)
